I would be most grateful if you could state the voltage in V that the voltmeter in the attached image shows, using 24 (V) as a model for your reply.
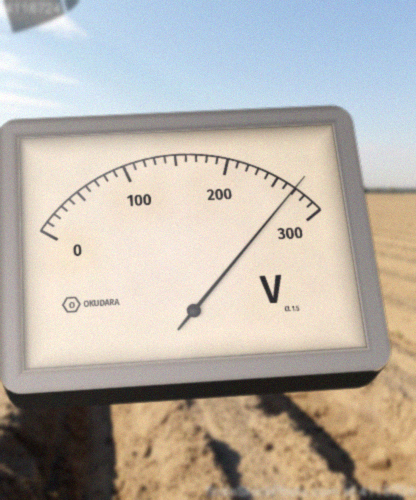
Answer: 270 (V)
